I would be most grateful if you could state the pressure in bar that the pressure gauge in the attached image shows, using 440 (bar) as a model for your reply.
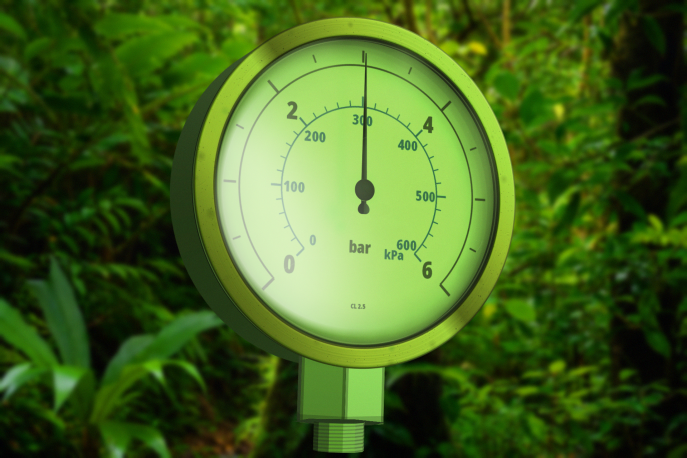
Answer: 3 (bar)
